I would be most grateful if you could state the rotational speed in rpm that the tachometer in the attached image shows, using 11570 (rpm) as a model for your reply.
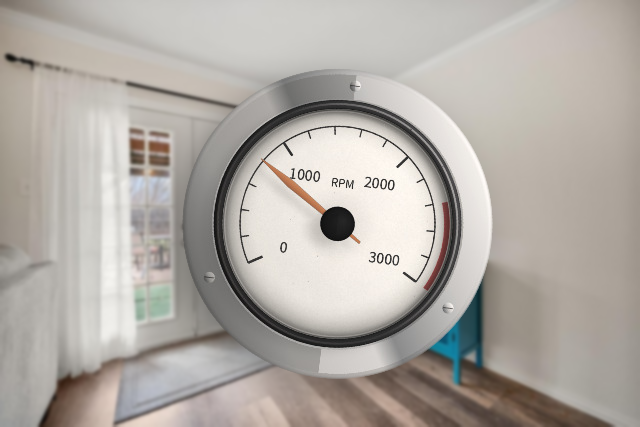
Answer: 800 (rpm)
